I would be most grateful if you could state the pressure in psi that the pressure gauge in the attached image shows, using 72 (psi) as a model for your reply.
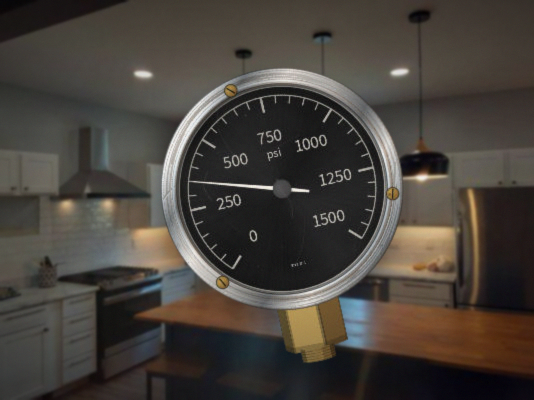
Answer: 350 (psi)
